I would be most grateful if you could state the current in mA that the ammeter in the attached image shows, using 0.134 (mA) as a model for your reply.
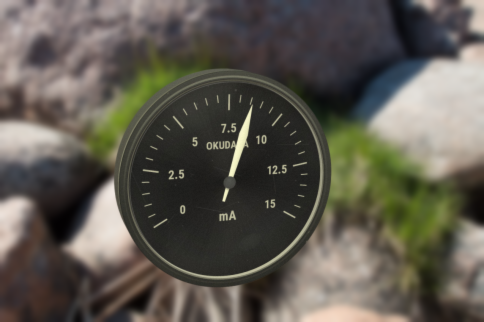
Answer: 8.5 (mA)
